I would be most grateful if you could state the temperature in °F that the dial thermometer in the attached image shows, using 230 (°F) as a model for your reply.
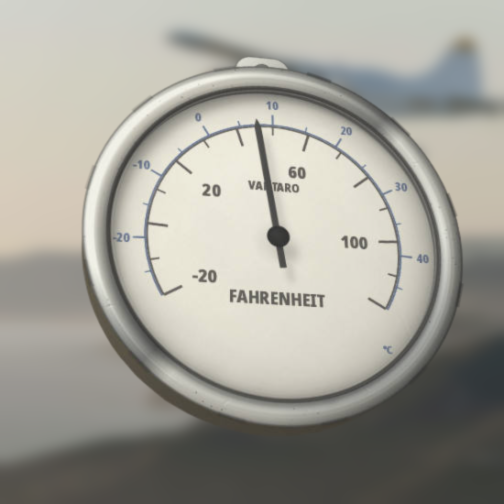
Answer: 45 (°F)
